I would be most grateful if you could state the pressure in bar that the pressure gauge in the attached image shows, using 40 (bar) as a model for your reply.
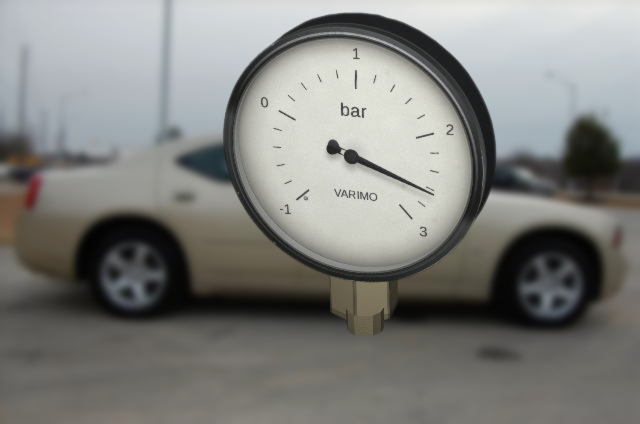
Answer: 2.6 (bar)
